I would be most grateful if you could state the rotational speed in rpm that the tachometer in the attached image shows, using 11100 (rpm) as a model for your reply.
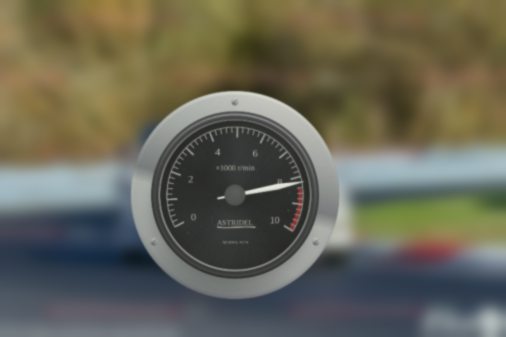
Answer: 8200 (rpm)
